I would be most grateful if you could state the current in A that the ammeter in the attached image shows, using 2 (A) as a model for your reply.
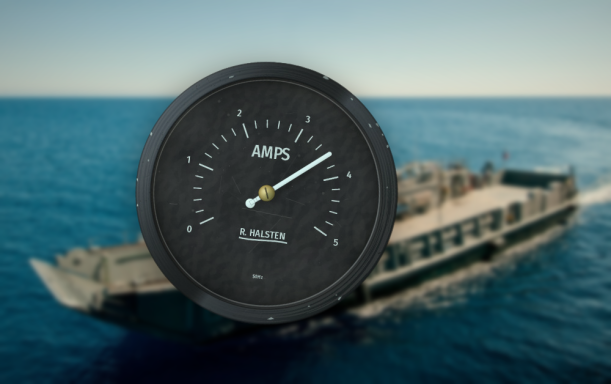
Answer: 3.6 (A)
